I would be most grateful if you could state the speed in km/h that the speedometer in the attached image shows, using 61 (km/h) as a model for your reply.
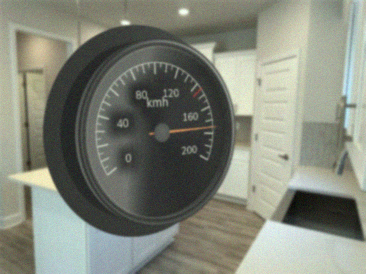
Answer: 175 (km/h)
